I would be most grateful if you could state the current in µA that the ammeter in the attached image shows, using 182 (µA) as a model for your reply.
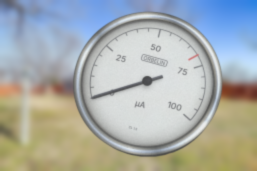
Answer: 0 (µA)
